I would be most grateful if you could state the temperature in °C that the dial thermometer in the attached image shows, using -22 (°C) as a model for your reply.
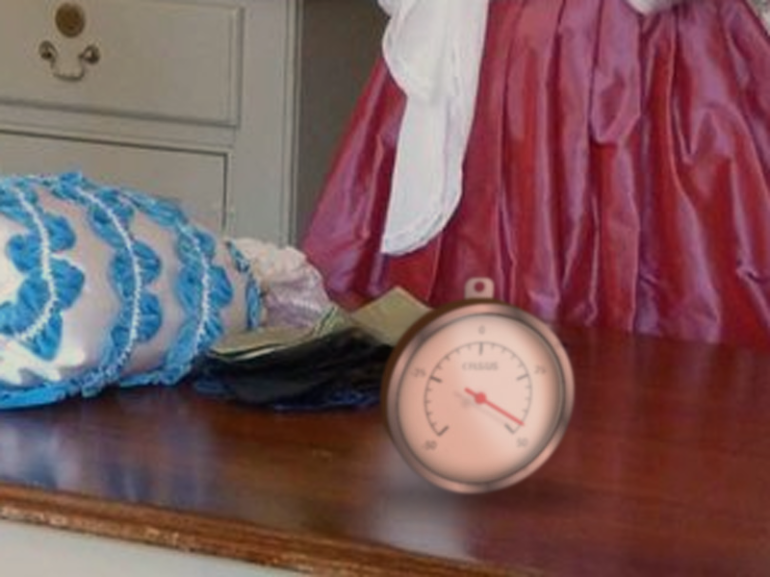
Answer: 45 (°C)
